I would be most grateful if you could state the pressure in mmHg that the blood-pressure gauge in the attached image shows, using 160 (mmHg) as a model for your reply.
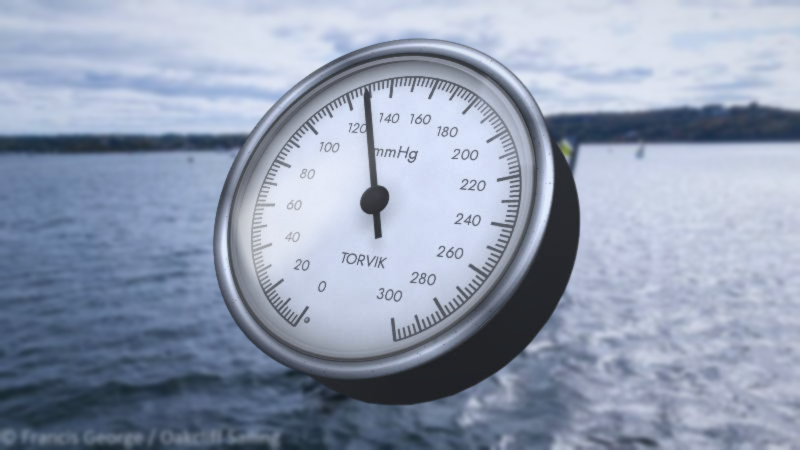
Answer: 130 (mmHg)
